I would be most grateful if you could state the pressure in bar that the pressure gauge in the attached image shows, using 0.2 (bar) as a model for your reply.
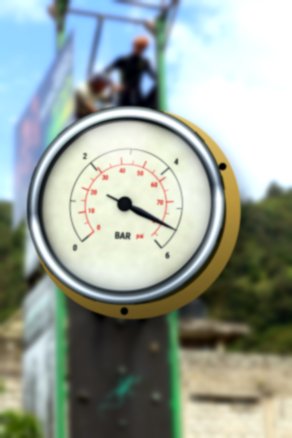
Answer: 5.5 (bar)
